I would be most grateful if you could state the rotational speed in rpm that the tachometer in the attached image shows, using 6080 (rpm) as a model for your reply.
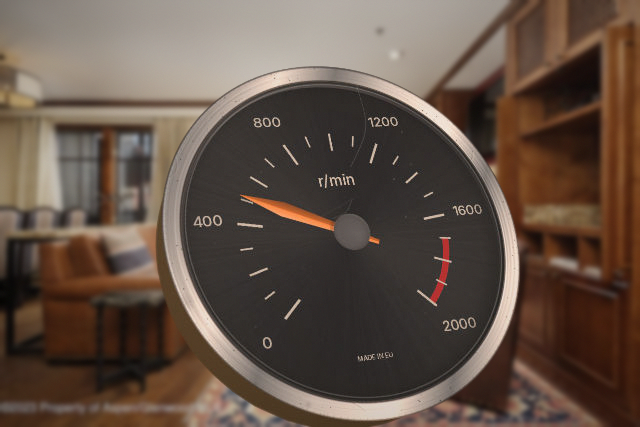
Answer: 500 (rpm)
